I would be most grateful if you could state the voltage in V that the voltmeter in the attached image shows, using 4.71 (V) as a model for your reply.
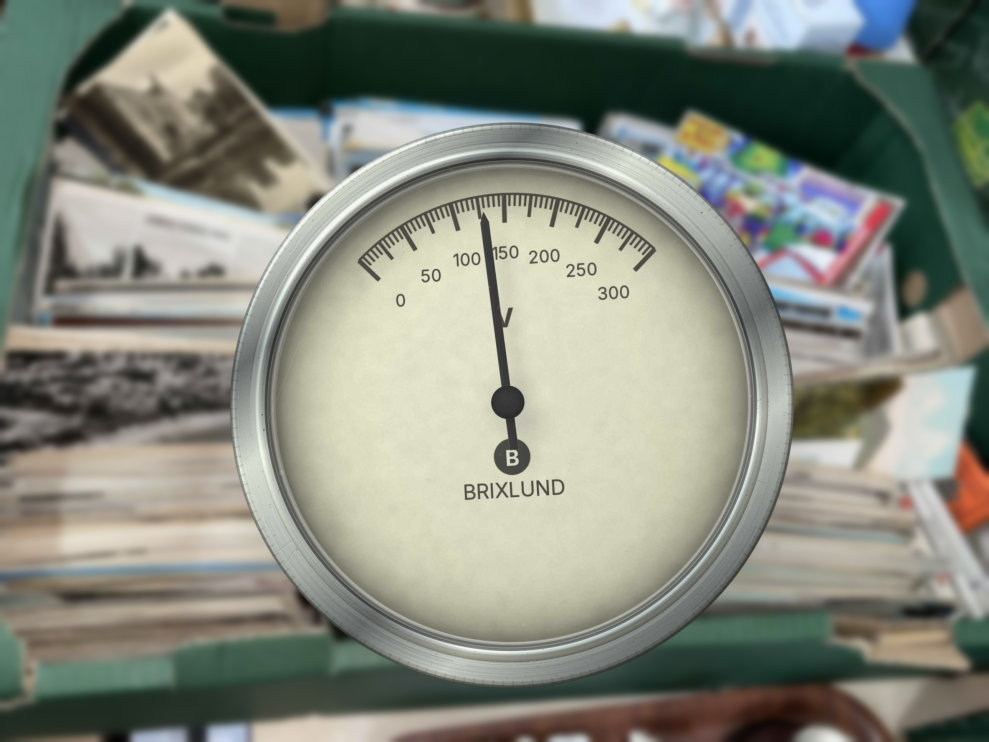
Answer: 130 (V)
